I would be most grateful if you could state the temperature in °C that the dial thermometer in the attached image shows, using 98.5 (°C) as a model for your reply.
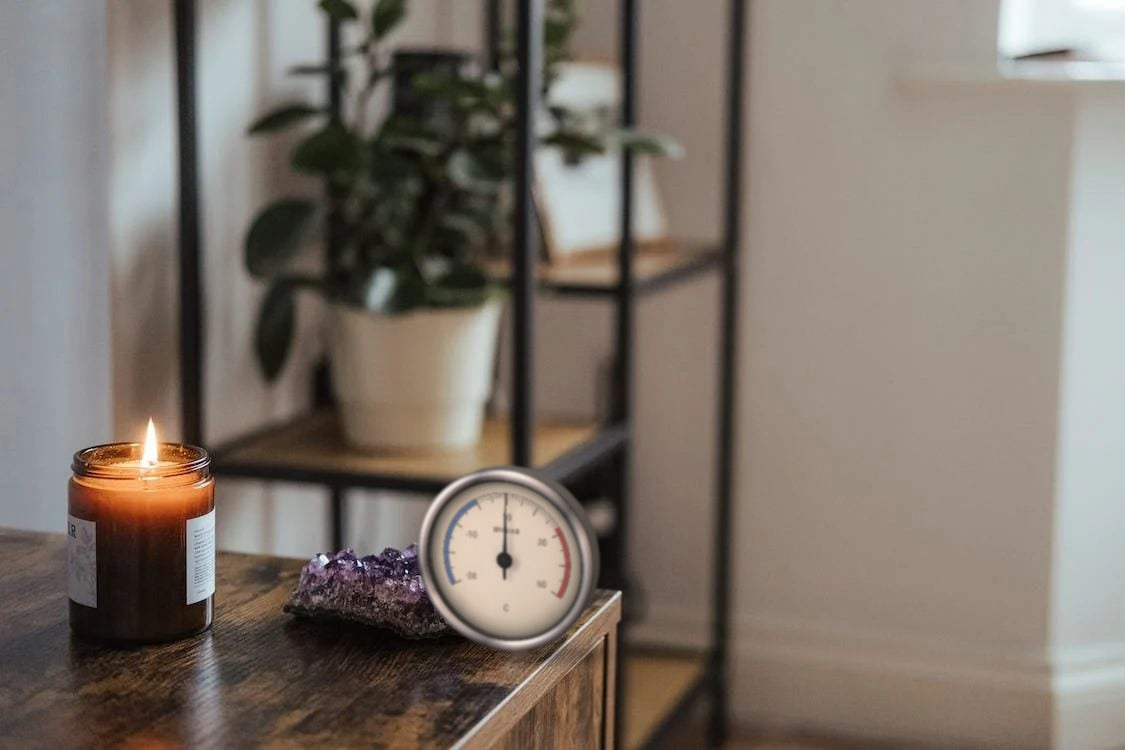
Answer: 10 (°C)
